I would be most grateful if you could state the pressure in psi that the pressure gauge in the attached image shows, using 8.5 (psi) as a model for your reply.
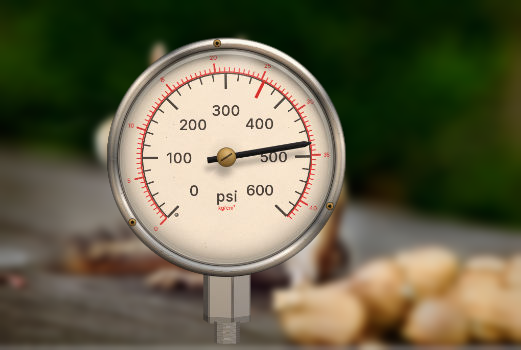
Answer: 480 (psi)
